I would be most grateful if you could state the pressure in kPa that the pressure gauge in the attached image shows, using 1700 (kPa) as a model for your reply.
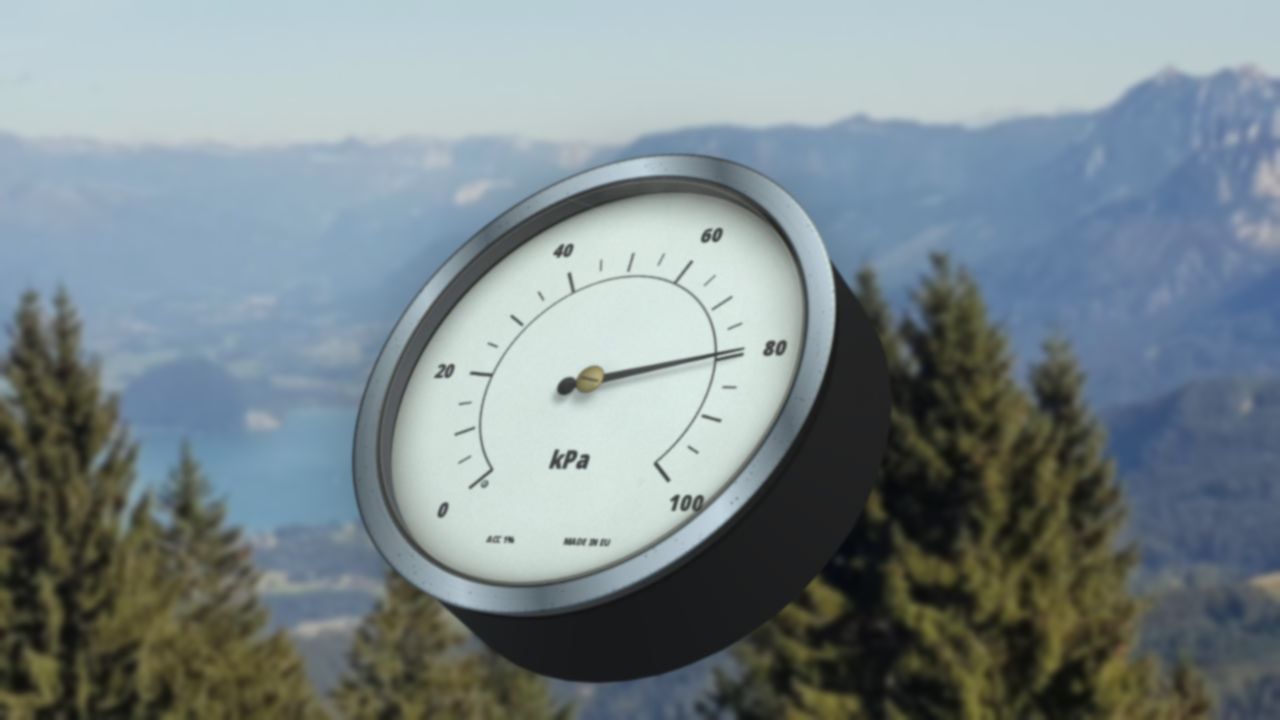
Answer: 80 (kPa)
